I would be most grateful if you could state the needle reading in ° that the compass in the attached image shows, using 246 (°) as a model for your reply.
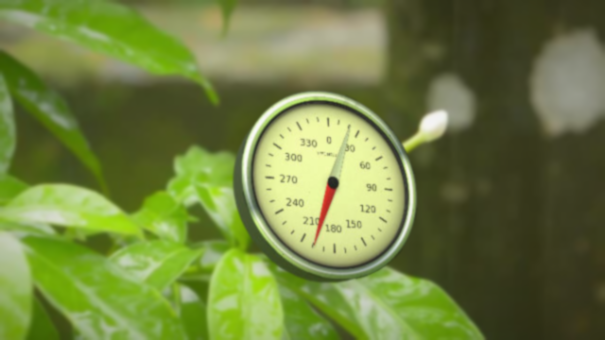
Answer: 200 (°)
